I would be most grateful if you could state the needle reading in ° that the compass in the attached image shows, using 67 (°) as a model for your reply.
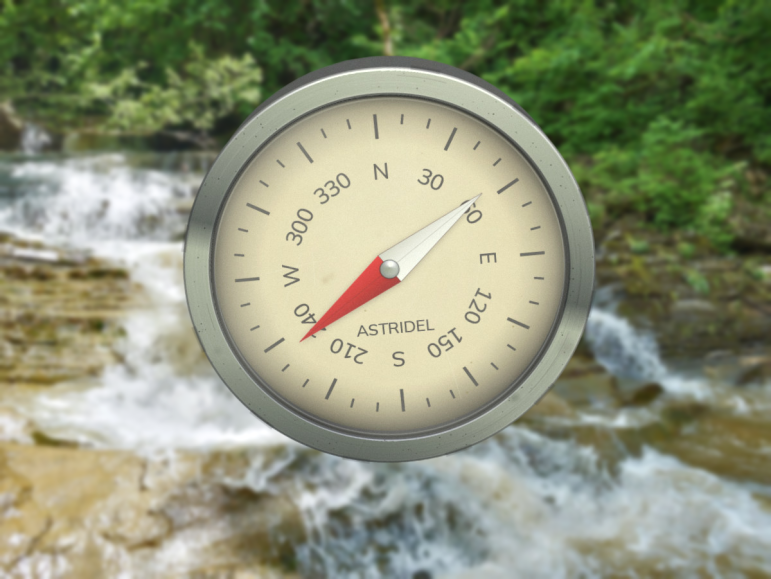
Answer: 235 (°)
